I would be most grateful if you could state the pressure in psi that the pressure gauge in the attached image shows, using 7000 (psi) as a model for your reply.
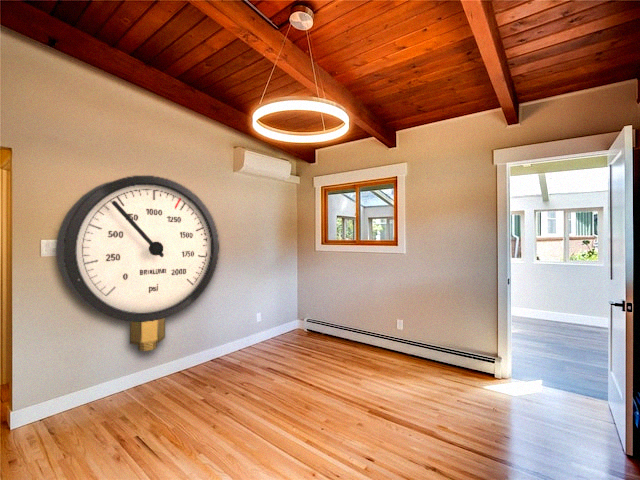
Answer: 700 (psi)
